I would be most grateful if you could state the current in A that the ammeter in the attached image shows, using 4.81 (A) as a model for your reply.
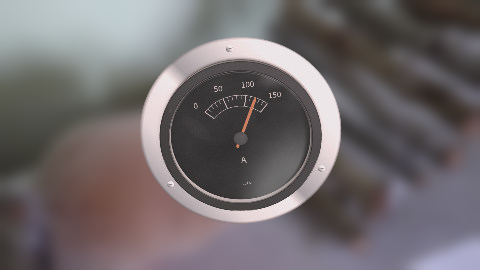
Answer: 120 (A)
